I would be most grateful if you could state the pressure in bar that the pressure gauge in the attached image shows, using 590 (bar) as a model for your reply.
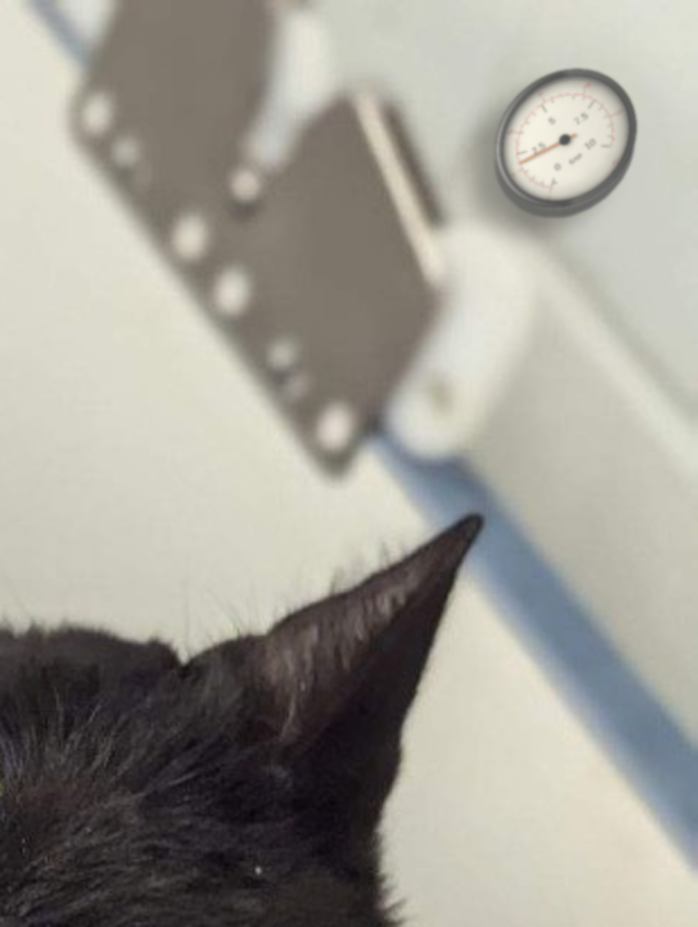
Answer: 2 (bar)
